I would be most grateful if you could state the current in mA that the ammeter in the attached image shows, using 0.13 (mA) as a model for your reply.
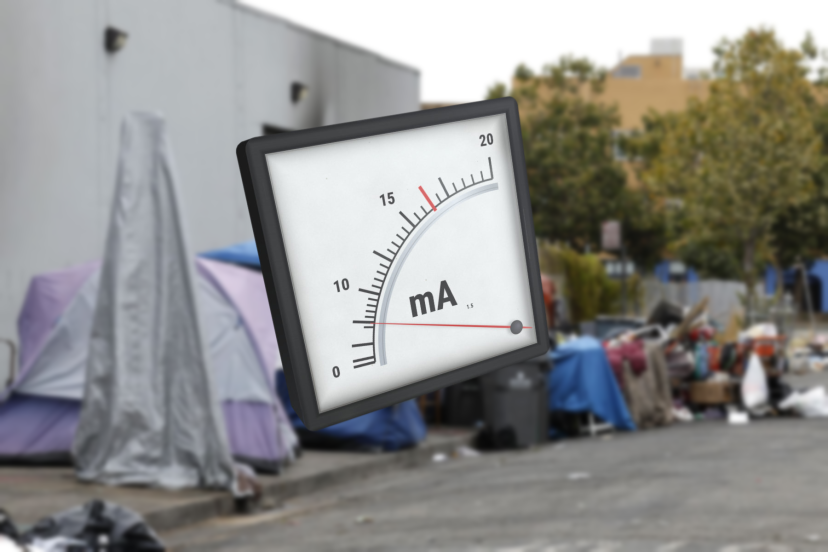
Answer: 7.5 (mA)
